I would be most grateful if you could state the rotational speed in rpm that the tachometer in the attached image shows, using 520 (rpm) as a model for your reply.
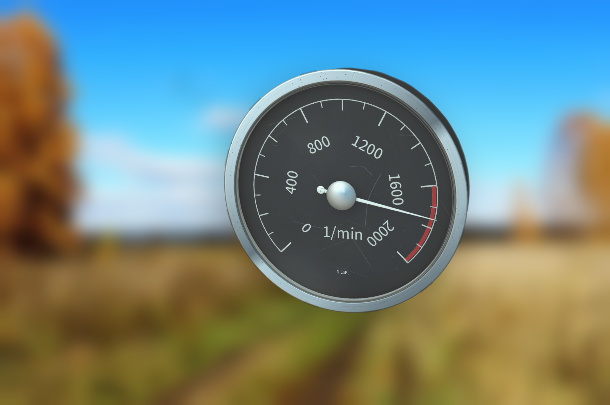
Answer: 1750 (rpm)
